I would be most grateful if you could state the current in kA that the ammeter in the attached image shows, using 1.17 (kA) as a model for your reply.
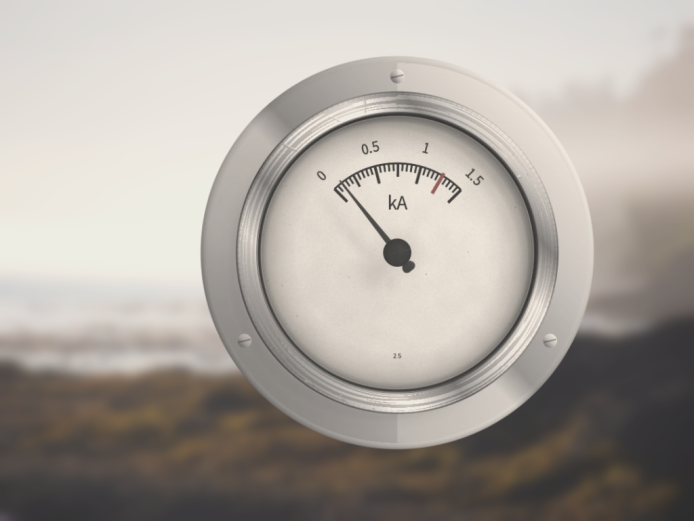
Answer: 0.1 (kA)
